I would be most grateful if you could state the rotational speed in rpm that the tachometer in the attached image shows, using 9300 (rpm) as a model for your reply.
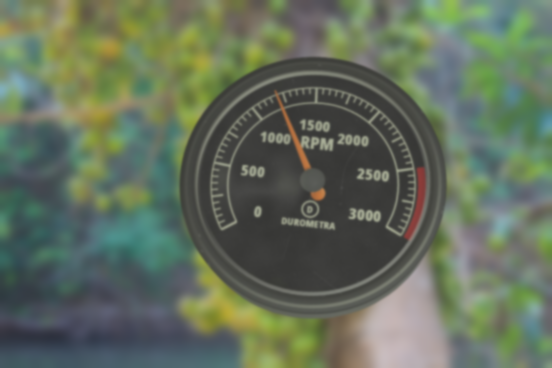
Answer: 1200 (rpm)
